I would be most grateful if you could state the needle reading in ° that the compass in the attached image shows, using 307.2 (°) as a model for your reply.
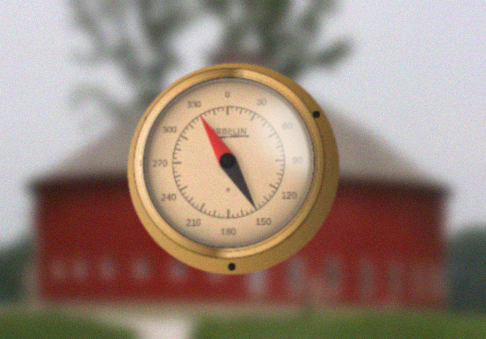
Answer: 330 (°)
